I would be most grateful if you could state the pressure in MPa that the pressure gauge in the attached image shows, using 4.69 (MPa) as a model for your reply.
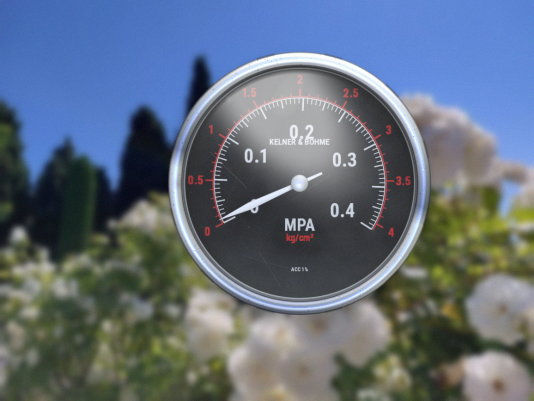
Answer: 0.005 (MPa)
